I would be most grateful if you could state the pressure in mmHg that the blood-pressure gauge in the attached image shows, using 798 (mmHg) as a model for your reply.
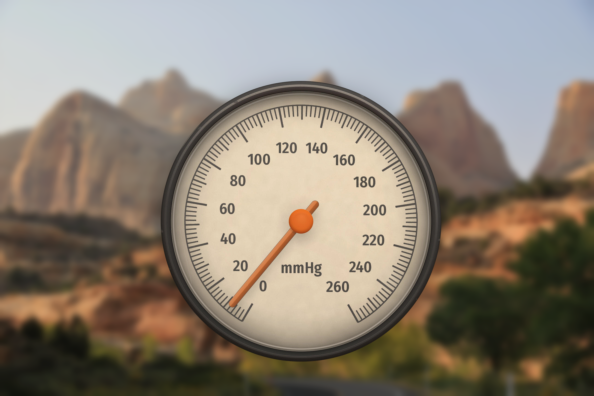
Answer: 8 (mmHg)
